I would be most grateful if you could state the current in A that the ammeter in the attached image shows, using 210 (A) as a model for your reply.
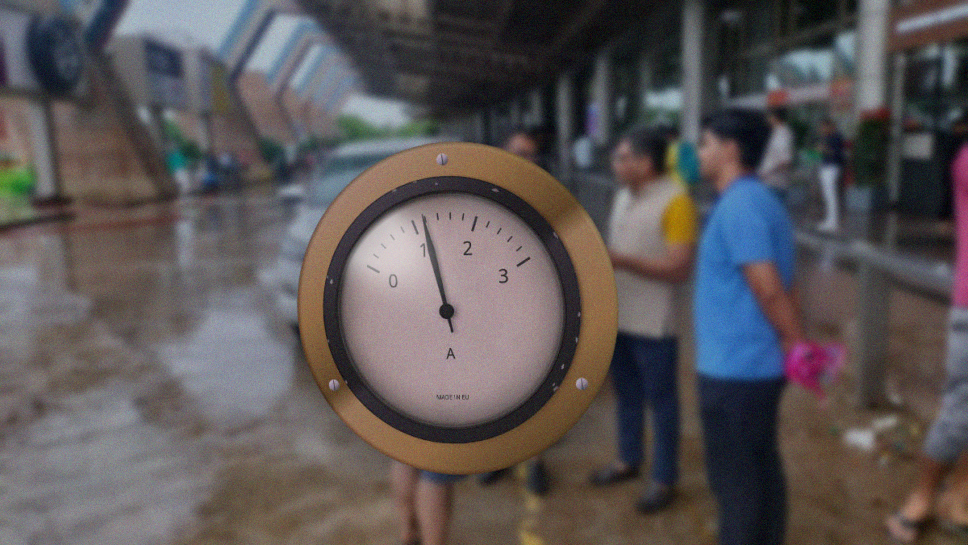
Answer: 1.2 (A)
